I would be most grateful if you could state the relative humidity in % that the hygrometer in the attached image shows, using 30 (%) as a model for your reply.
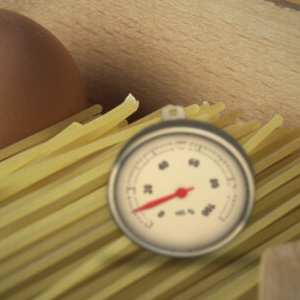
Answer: 10 (%)
